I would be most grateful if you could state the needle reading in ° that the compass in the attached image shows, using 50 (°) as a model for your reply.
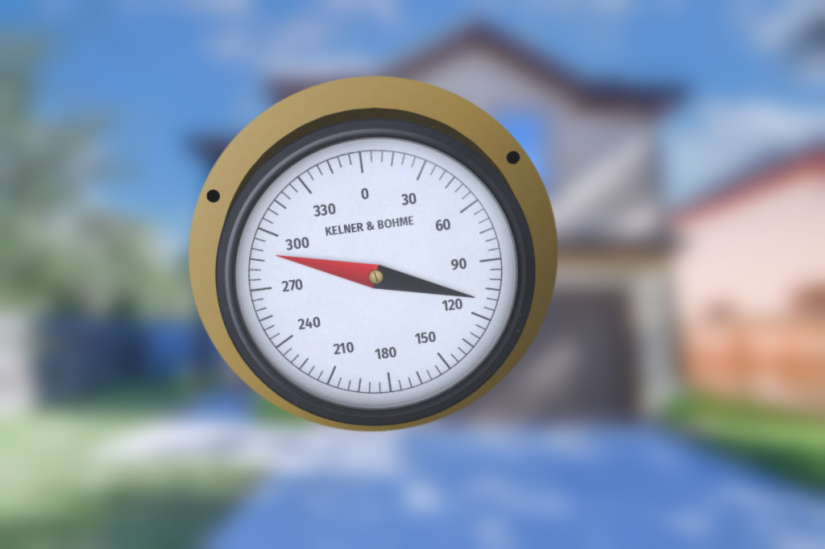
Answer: 290 (°)
